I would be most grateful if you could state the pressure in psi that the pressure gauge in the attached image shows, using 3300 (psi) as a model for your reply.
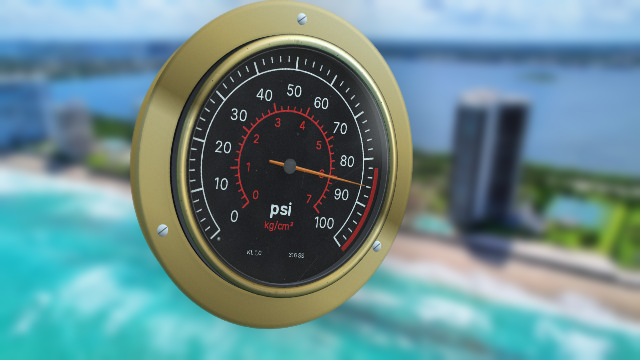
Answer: 86 (psi)
